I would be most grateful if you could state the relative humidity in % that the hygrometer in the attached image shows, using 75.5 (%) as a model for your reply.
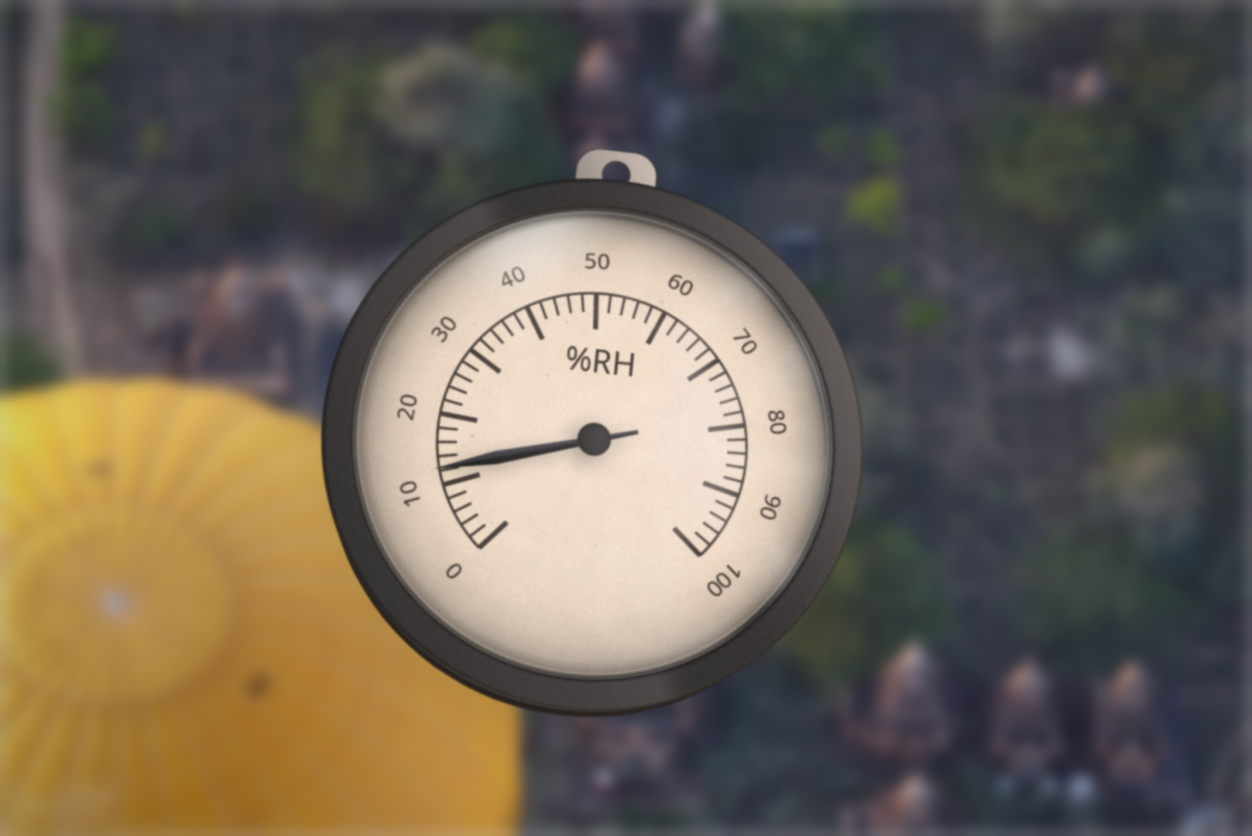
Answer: 12 (%)
